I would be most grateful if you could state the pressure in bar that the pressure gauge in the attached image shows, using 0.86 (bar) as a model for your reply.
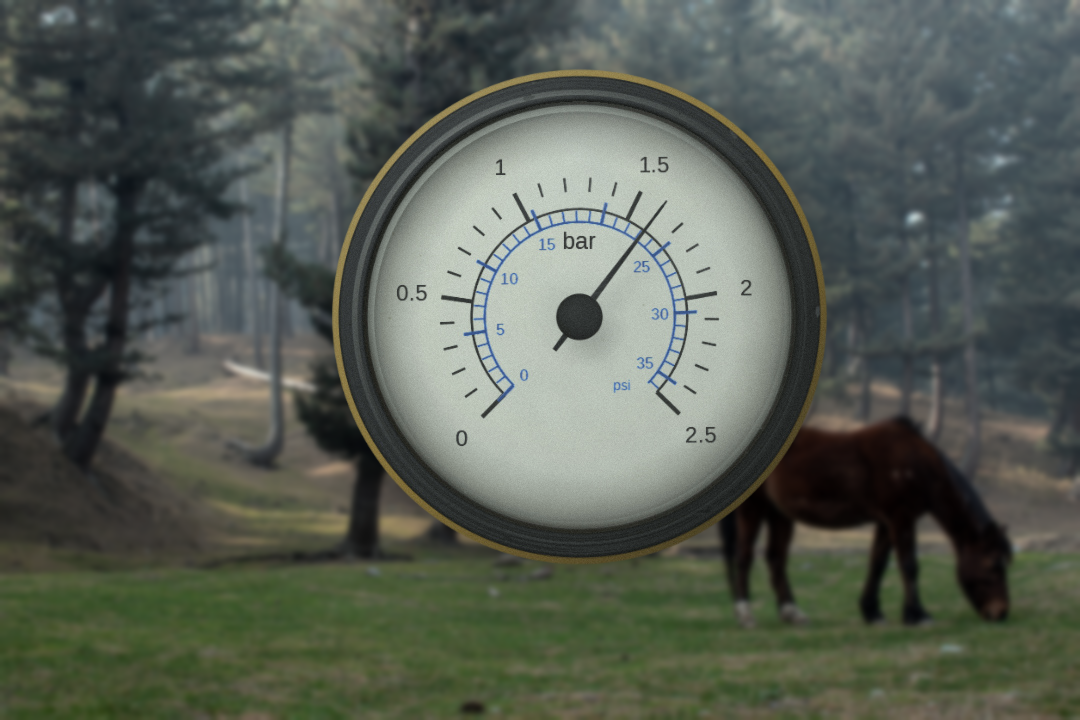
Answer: 1.6 (bar)
